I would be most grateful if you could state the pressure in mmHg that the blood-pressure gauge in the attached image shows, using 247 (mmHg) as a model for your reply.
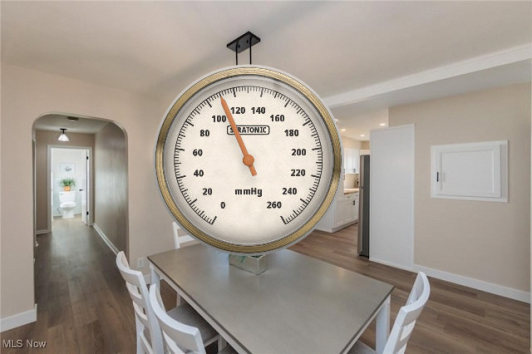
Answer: 110 (mmHg)
